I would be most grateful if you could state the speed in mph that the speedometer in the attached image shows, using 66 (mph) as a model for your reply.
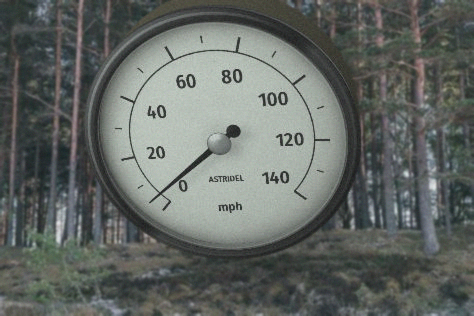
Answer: 5 (mph)
